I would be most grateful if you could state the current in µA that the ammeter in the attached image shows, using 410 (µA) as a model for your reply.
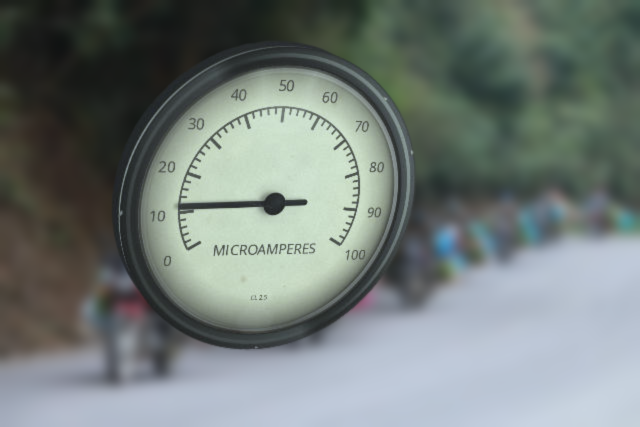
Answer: 12 (µA)
